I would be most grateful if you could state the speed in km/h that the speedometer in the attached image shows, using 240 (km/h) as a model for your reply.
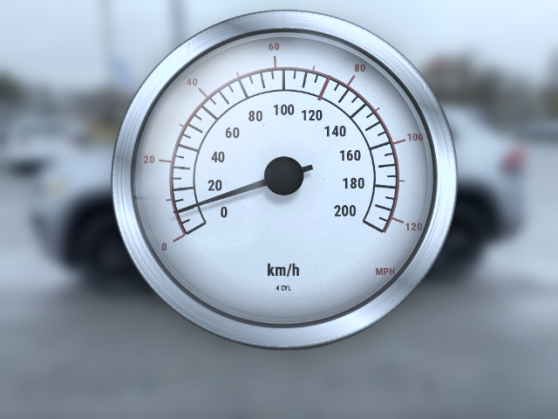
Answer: 10 (km/h)
